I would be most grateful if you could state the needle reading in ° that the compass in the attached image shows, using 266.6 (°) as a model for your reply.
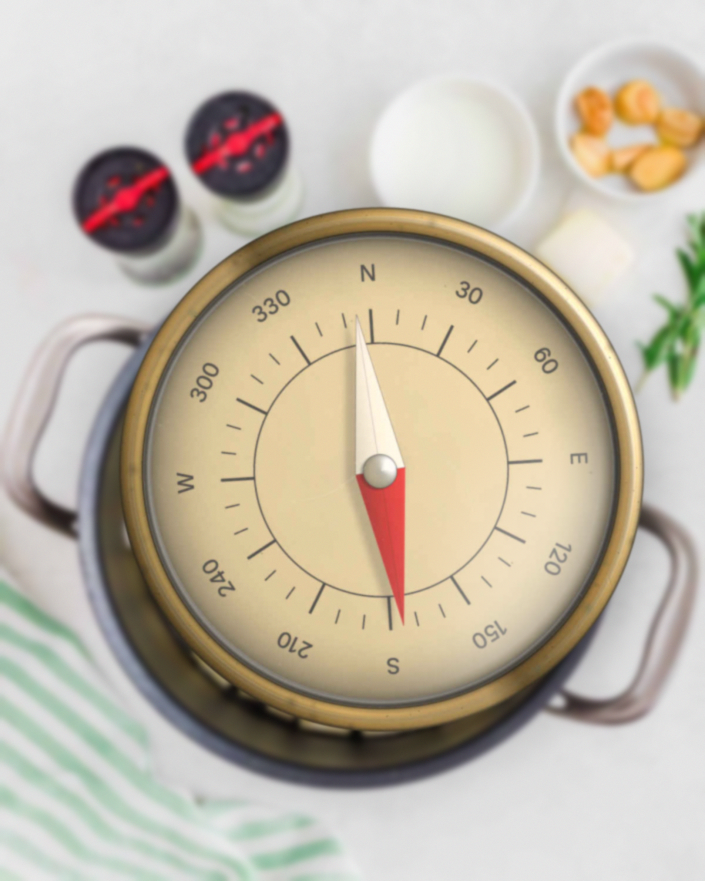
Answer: 175 (°)
